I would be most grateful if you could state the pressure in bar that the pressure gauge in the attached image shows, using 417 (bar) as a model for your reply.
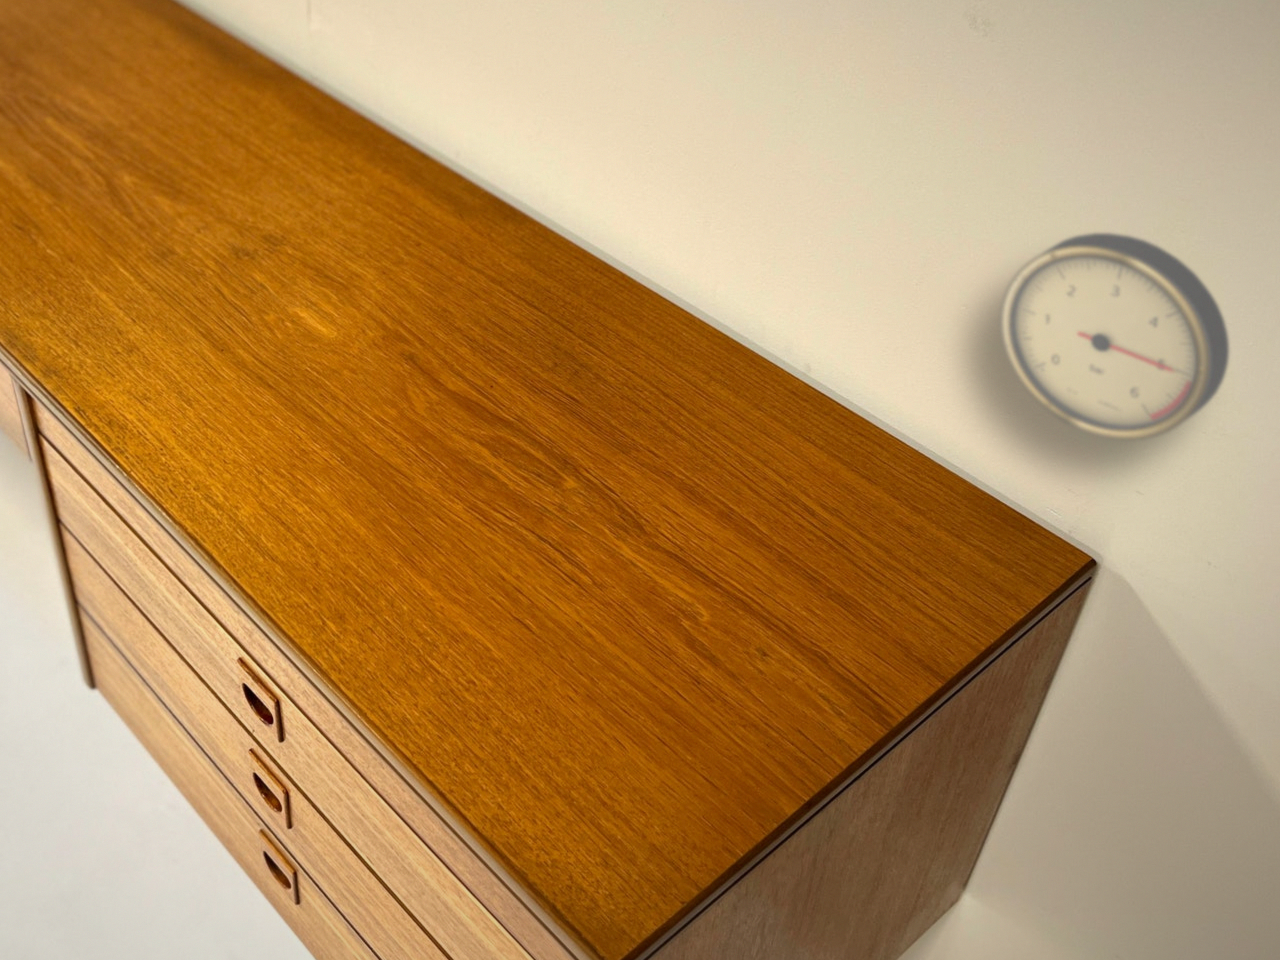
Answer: 5 (bar)
